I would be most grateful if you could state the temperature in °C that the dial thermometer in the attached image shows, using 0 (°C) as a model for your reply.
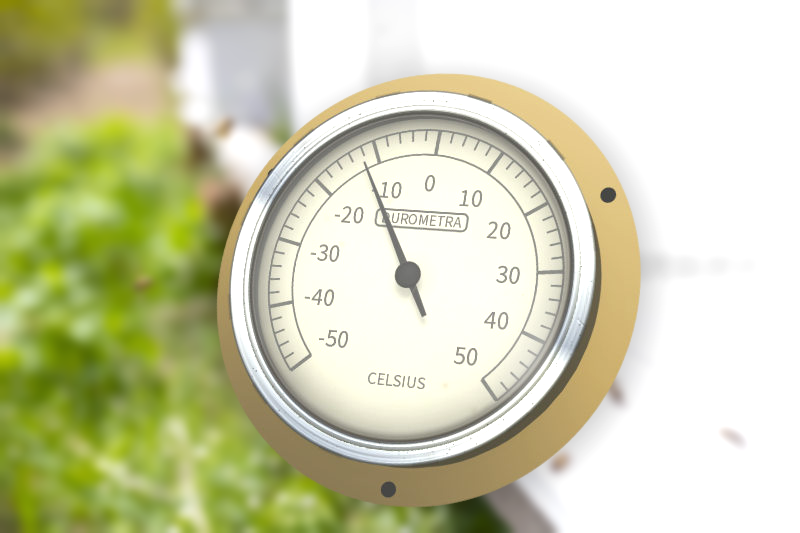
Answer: -12 (°C)
